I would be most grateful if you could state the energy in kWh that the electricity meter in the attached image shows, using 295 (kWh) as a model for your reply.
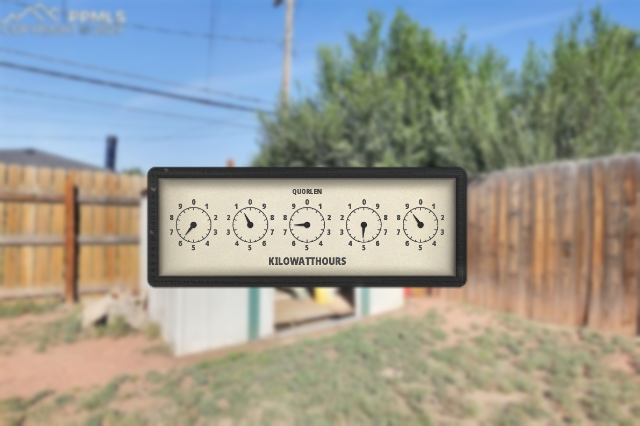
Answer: 60749 (kWh)
